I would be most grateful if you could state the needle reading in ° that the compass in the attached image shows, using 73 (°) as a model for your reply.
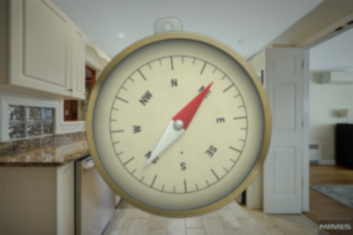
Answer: 45 (°)
